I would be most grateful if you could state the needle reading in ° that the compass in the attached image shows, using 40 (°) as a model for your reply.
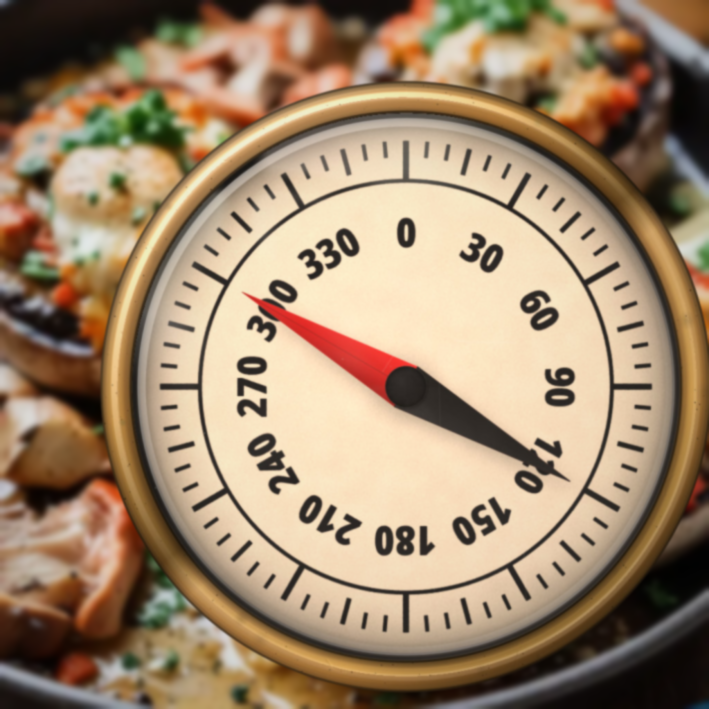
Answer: 300 (°)
